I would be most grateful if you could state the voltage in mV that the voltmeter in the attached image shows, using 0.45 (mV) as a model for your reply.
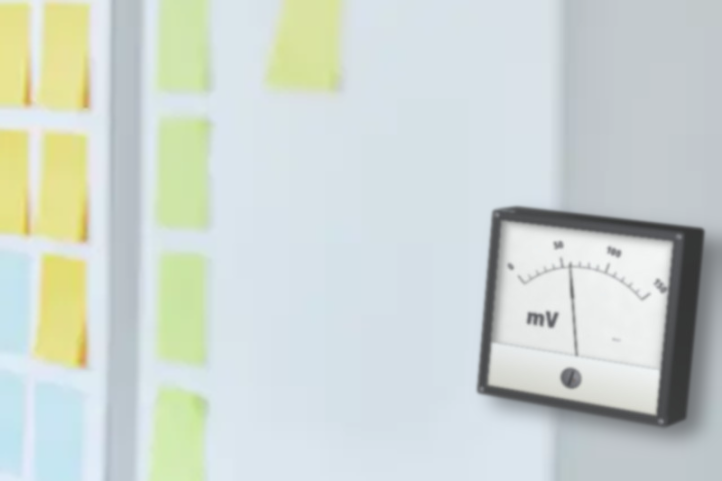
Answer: 60 (mV)
